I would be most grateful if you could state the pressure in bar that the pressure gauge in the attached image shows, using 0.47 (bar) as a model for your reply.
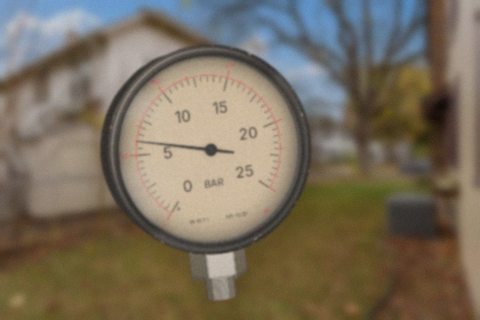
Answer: 6 (bar)
